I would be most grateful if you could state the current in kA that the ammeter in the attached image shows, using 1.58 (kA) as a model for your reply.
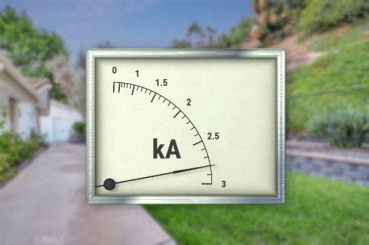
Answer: 2.8 (kA)
